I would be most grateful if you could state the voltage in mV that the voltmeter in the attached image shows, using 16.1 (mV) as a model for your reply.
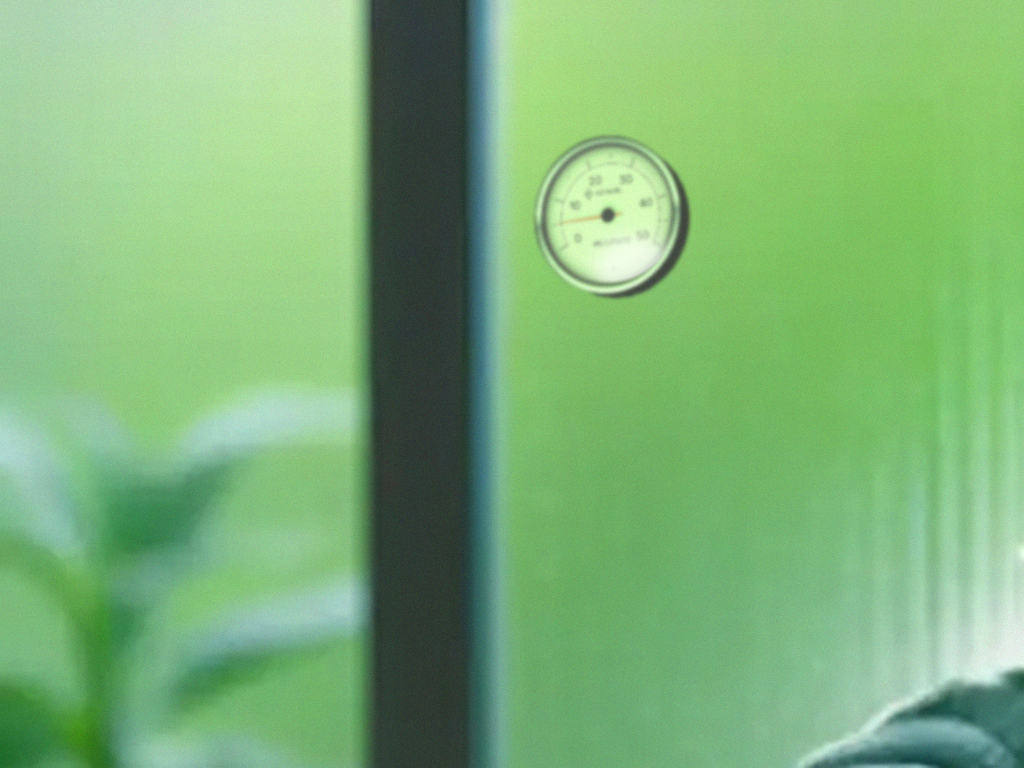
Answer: 5 (mV)
